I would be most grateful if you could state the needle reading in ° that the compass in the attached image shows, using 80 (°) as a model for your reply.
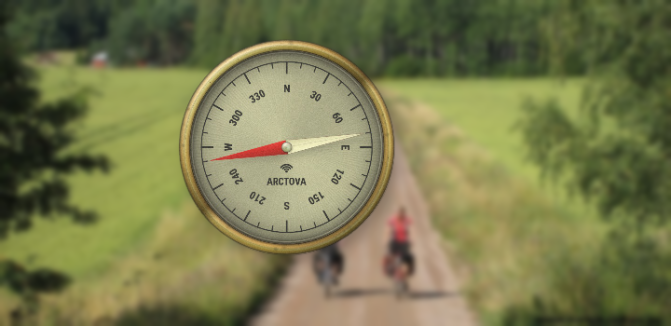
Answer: 260 (°)
